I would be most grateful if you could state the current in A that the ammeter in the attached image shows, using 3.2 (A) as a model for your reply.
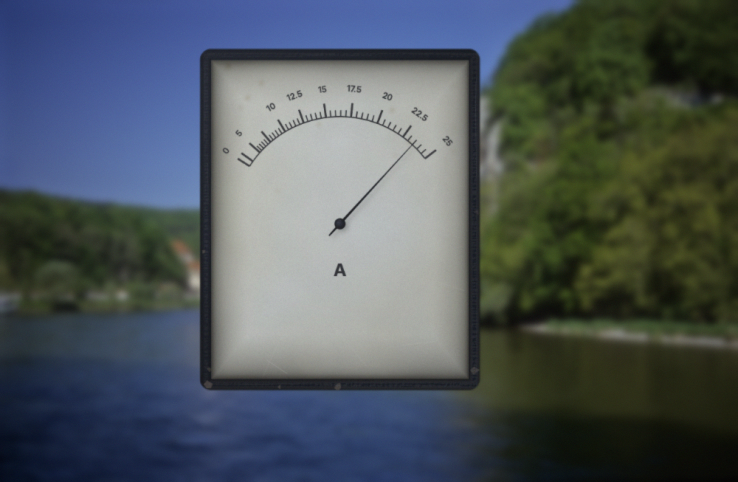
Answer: 23.5 (A)
